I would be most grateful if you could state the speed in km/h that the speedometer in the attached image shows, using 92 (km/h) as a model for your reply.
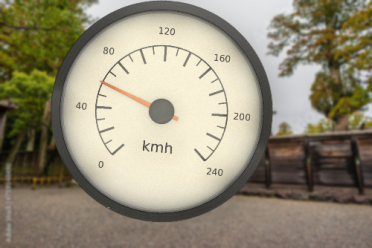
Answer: 60 (km/h)
